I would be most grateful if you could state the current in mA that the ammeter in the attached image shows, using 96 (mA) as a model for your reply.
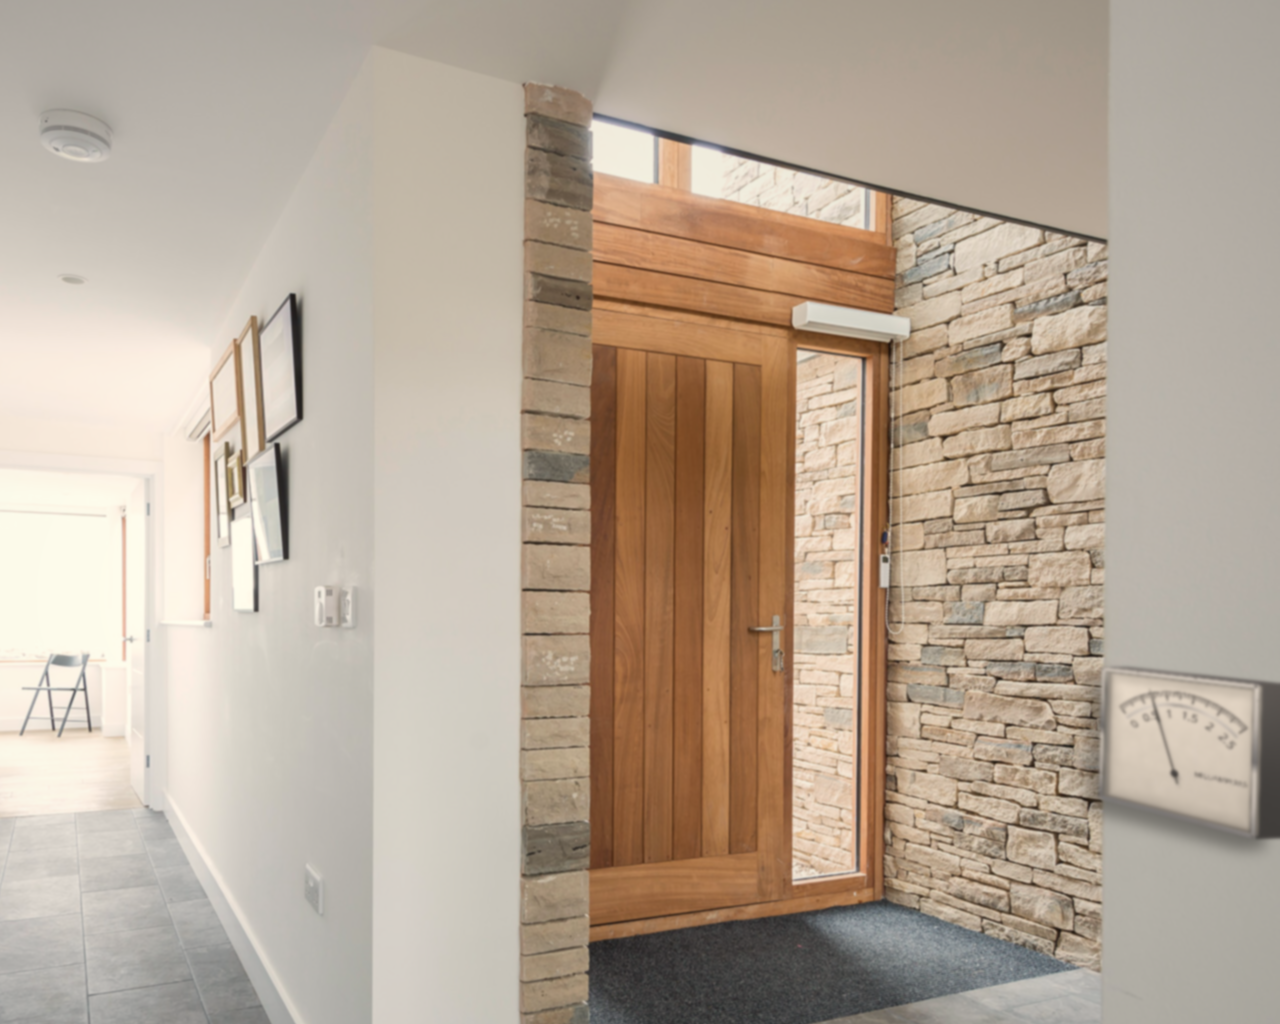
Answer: 0.75 (mA)
